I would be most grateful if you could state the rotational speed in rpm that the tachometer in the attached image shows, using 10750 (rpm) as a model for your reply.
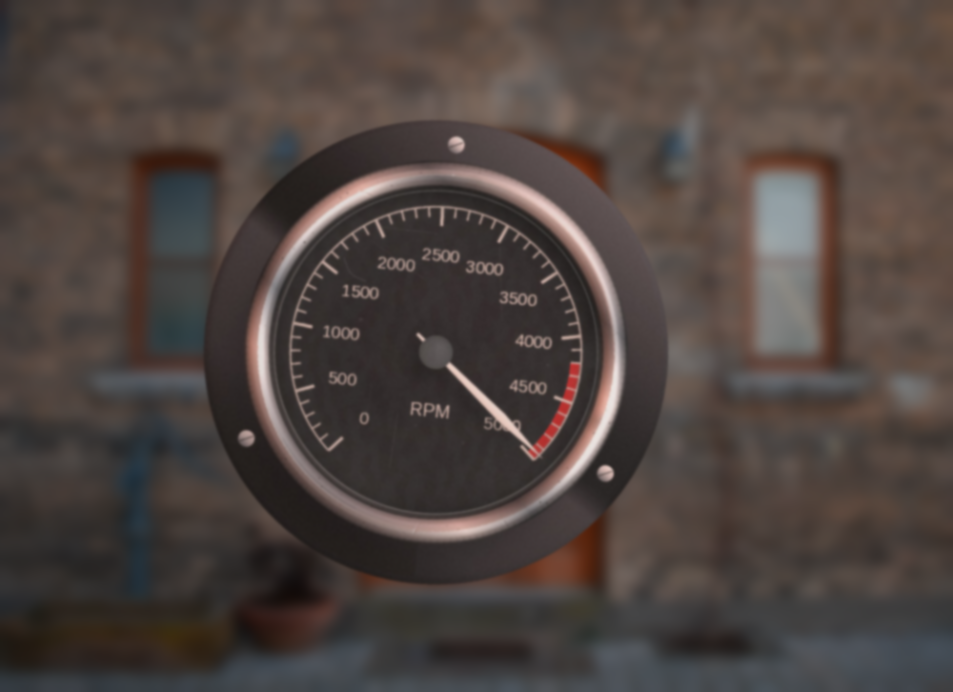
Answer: 4950 (rpm)
